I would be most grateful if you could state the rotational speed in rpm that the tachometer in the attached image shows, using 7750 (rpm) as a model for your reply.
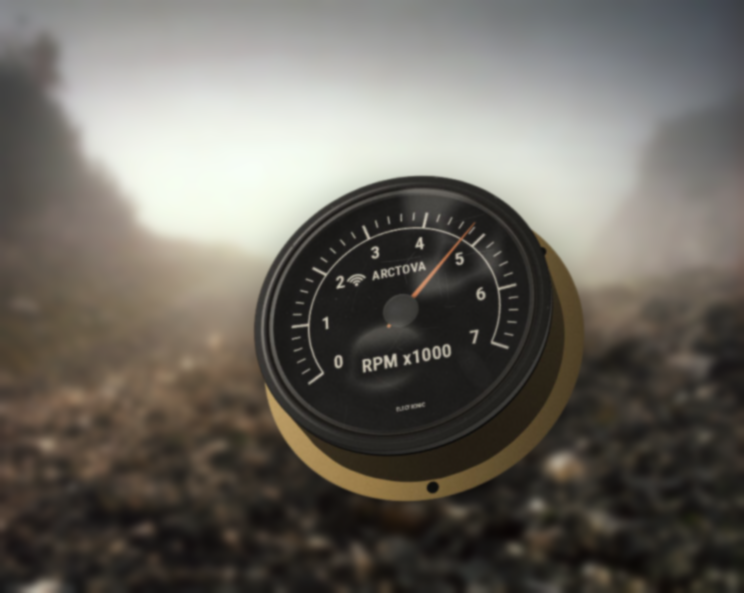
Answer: 4800 (rpm)
